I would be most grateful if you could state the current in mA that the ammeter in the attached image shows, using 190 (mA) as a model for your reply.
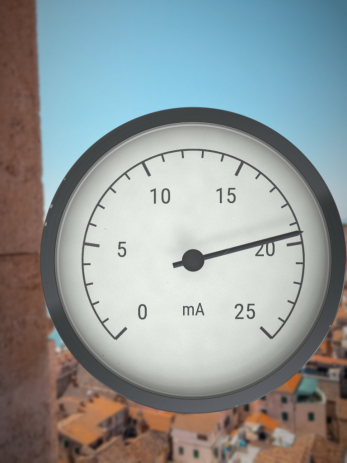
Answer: 19.5 (mA)
